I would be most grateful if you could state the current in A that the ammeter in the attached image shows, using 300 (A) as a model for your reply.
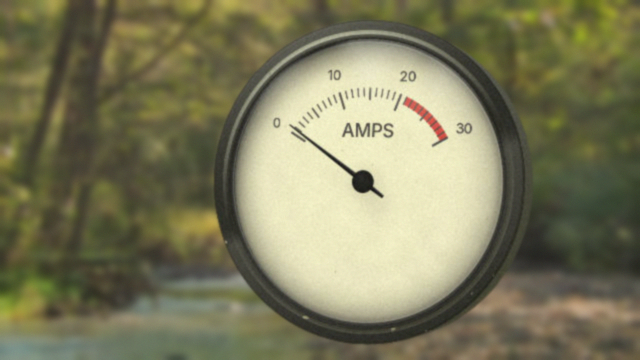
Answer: 1 (A)
